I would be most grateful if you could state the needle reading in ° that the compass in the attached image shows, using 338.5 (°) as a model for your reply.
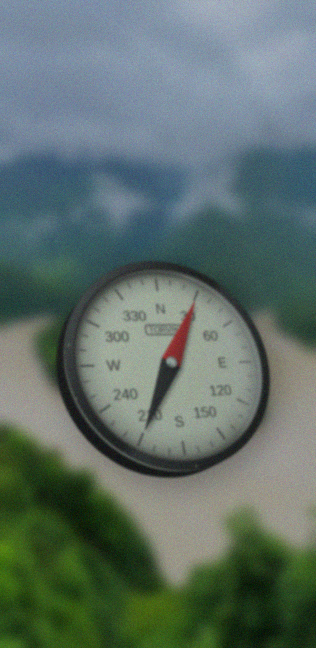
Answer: 30 (°)
